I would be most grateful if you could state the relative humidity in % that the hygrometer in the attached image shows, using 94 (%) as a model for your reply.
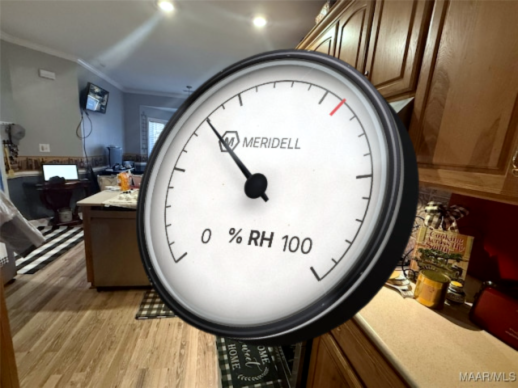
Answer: 32 (%)
